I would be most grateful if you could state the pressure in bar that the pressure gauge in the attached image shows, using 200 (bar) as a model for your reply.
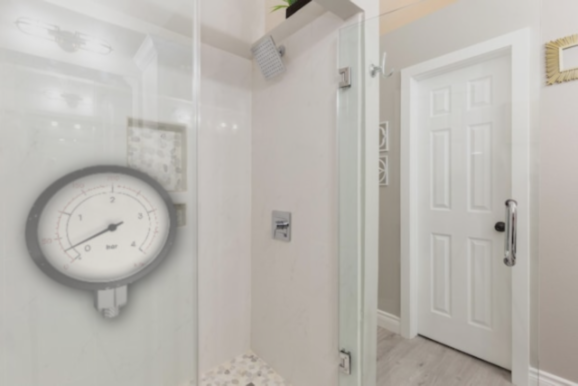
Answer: 0.25 (bar)
